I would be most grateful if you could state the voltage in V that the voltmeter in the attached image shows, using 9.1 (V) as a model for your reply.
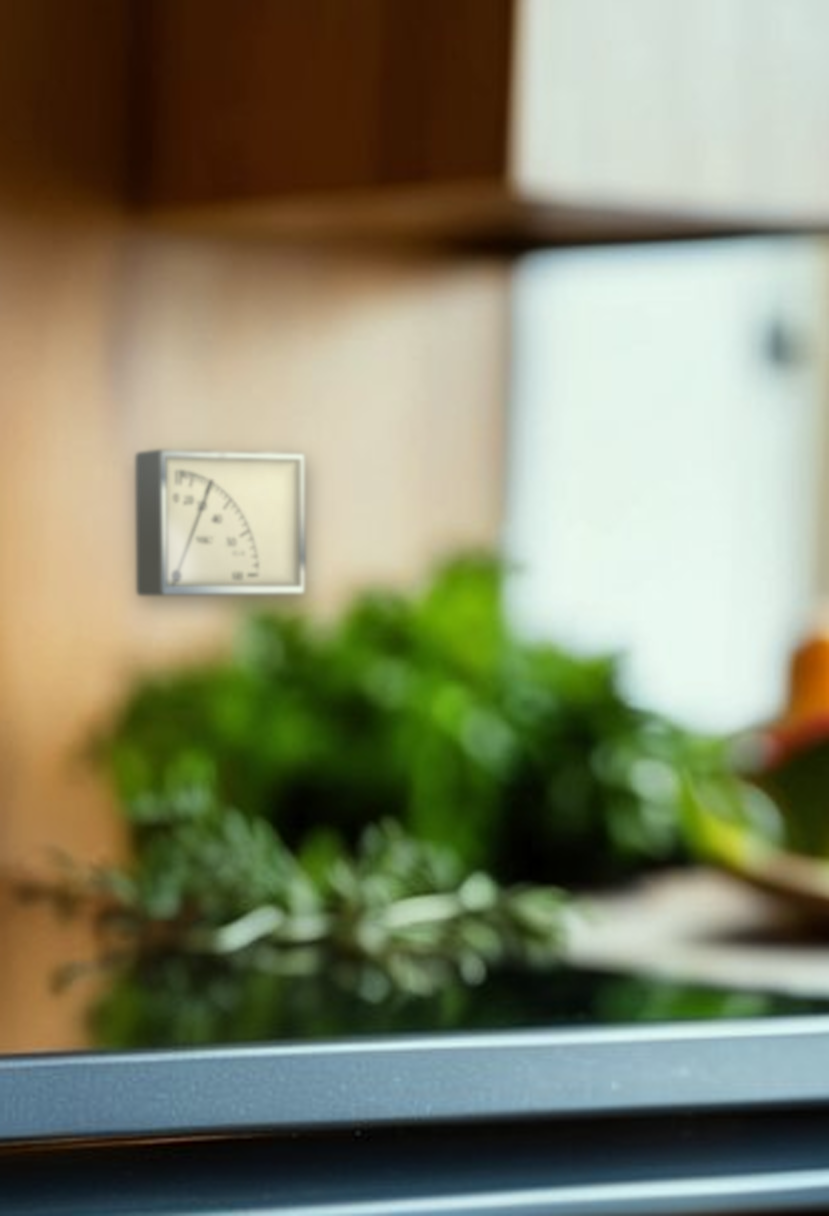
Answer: 30 (V)
